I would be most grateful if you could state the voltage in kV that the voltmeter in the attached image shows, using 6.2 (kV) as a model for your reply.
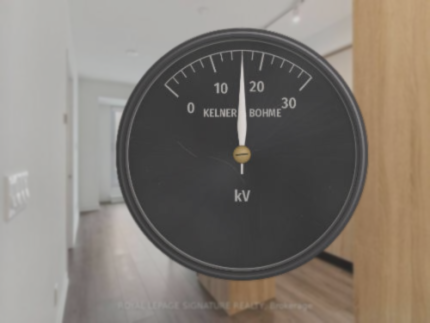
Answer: 16 (kV)
